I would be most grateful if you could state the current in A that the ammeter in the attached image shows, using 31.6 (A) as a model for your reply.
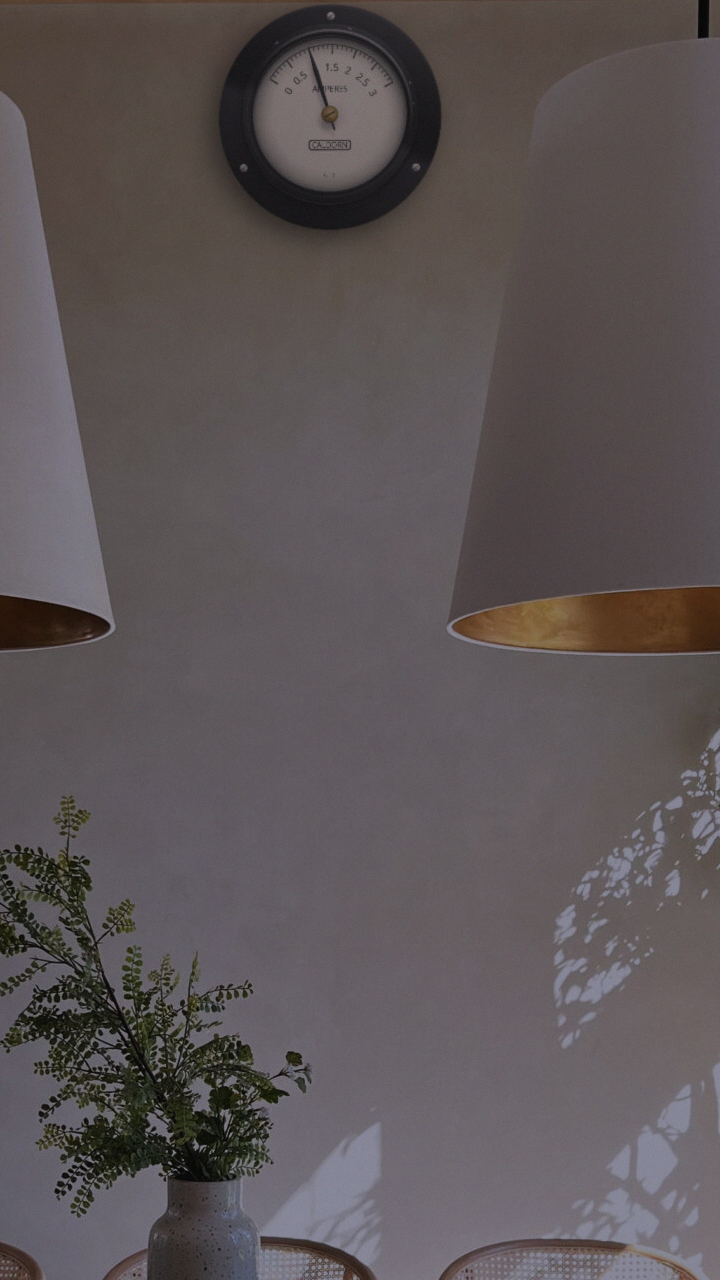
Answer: 1 (A)
